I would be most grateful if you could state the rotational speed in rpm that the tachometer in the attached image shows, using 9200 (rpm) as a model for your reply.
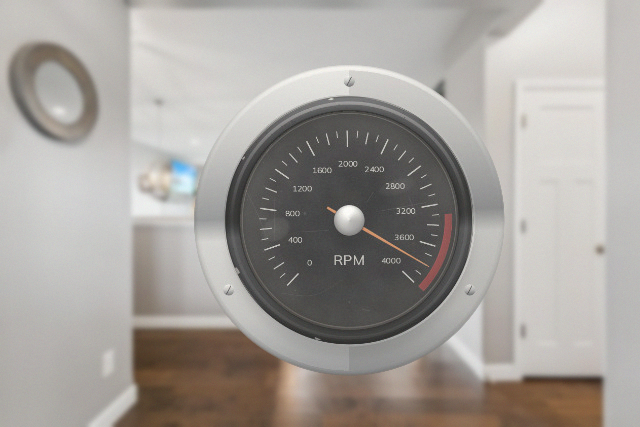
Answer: 3800 (rpm)
